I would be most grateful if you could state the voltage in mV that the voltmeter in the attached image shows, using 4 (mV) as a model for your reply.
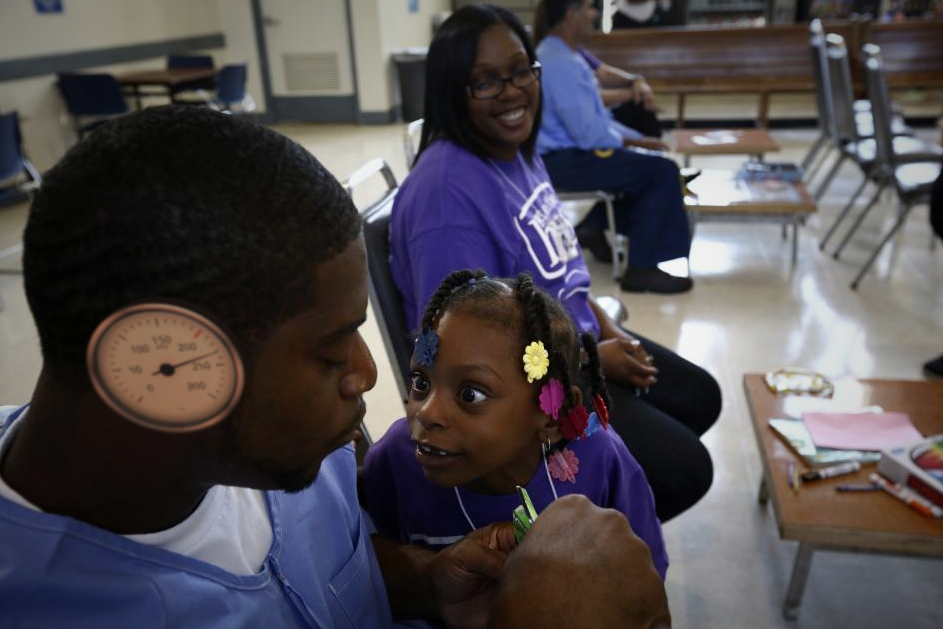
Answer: 230 (mV)
